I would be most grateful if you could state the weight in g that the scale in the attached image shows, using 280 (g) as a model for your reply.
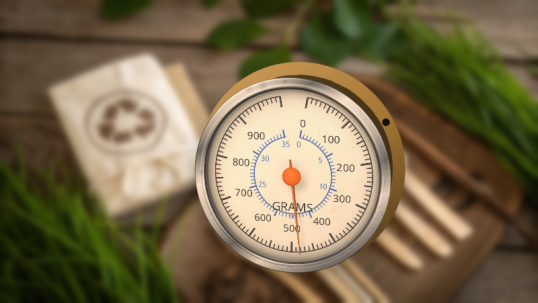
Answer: 480 (g)
